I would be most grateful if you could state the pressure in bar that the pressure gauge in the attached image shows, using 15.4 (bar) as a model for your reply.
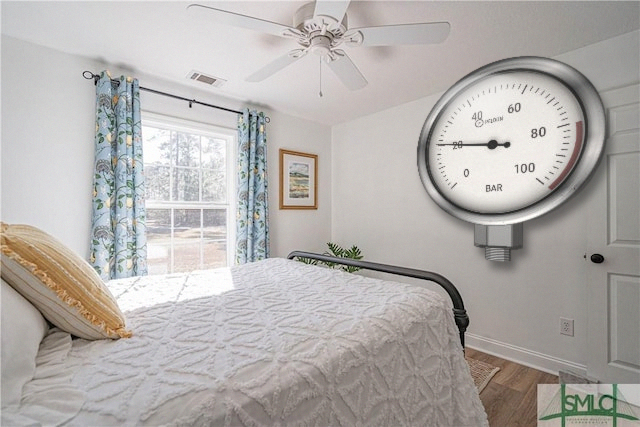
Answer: 20 (bar)
